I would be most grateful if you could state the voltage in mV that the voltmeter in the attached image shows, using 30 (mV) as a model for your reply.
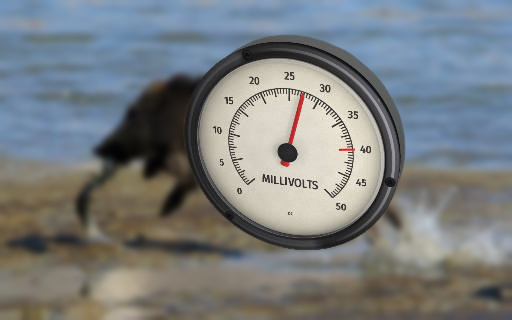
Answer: 27.5 (mV)
